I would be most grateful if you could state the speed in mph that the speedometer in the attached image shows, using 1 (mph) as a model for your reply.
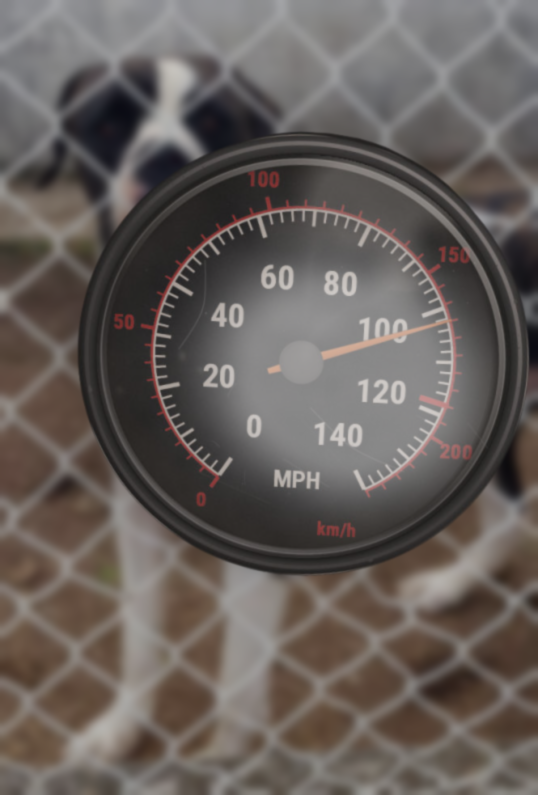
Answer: 102 (mph)
